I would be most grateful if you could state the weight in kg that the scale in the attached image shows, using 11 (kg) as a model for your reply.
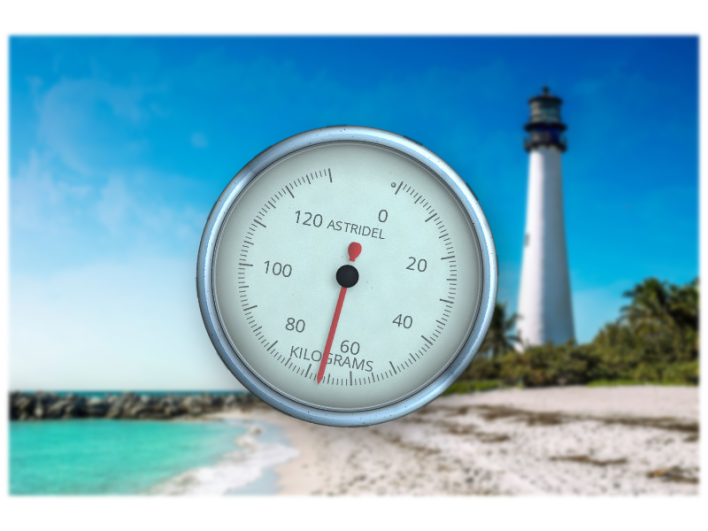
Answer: 67 (kg)
